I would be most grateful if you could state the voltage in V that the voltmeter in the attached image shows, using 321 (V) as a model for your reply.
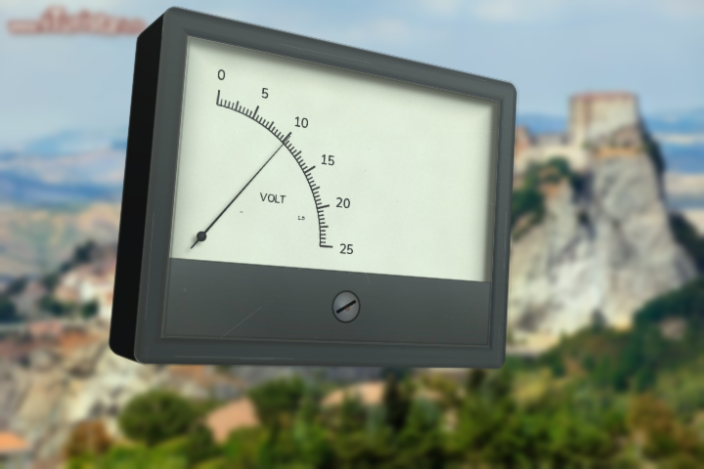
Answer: 10 (V)
